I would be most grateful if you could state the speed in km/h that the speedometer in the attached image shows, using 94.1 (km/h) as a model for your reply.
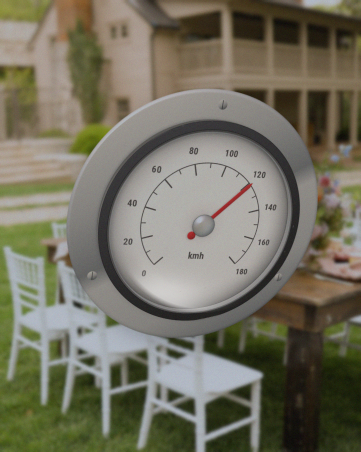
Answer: 120 (km/h)
